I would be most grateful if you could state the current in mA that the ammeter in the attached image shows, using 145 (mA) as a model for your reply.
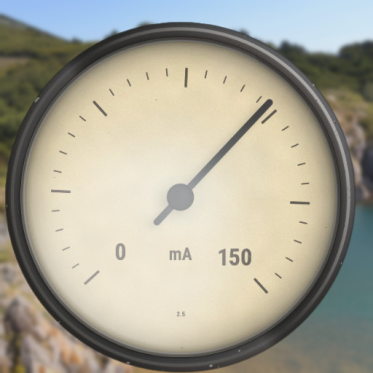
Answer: 97.5 (mA)
